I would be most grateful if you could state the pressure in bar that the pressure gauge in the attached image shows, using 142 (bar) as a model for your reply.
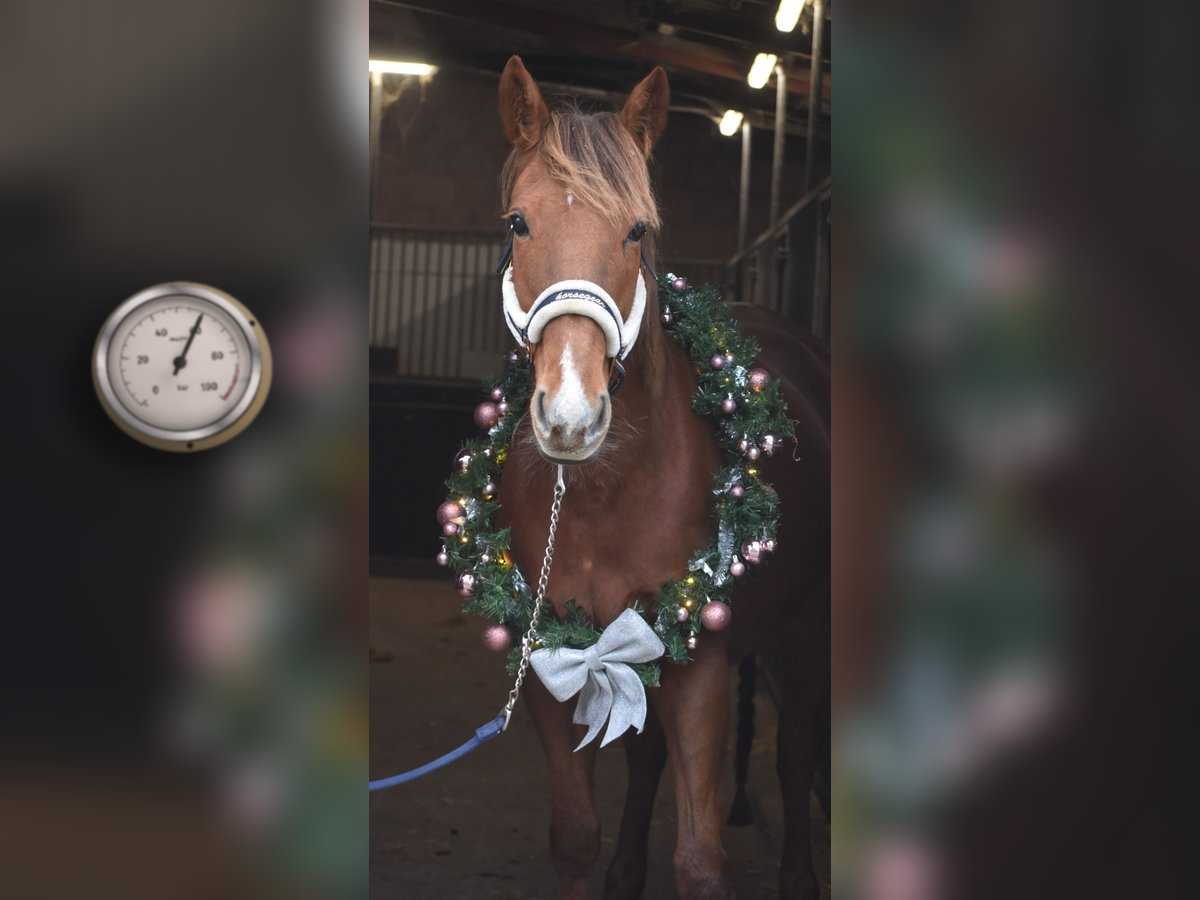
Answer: 60 (bar)
